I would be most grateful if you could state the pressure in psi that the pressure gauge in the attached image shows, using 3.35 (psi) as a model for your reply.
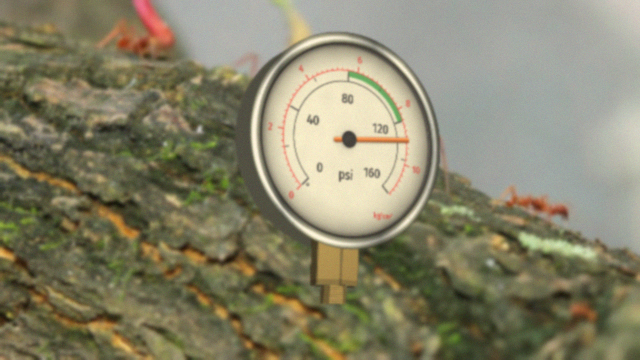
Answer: 130 (psi)
